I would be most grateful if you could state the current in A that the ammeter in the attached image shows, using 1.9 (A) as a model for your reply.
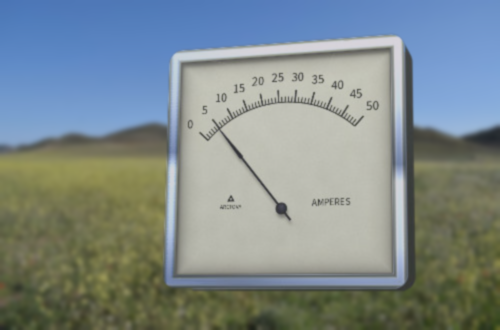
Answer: 5 (A)
